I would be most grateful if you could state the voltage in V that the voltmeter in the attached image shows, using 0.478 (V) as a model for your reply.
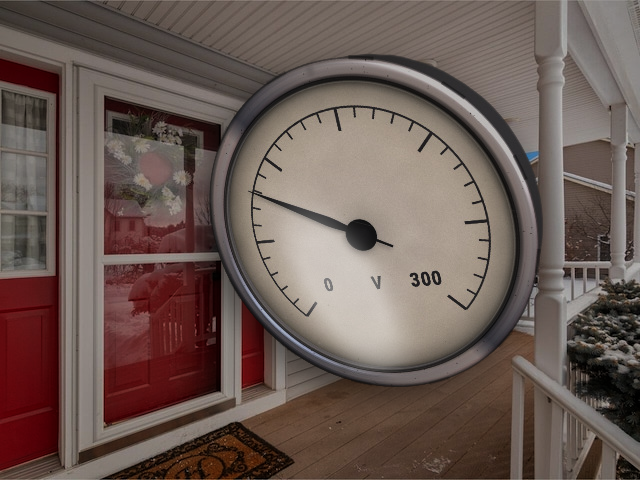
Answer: 80 (V)
